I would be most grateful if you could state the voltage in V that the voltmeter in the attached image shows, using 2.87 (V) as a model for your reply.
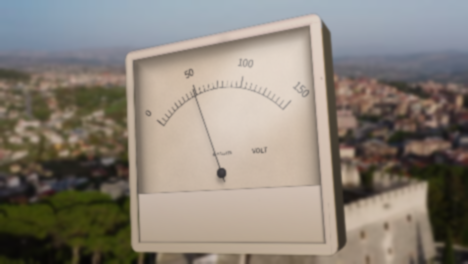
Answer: 50 (V)
